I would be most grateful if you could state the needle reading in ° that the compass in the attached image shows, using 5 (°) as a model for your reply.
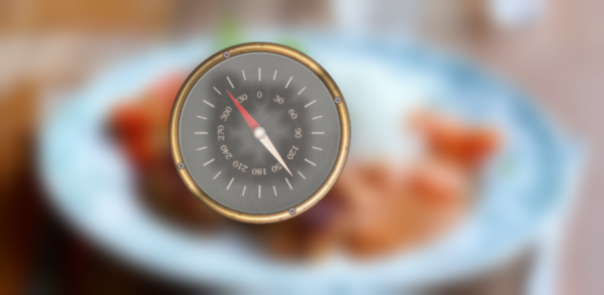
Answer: 322.5 (°)
